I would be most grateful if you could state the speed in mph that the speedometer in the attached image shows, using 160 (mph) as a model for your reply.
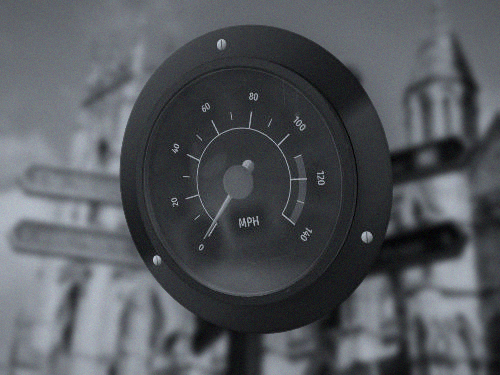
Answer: 0 (mph)
